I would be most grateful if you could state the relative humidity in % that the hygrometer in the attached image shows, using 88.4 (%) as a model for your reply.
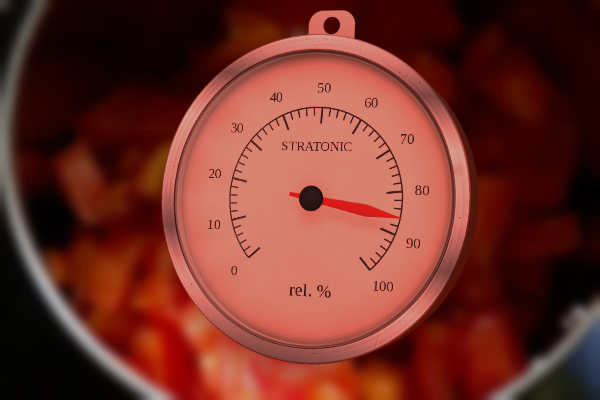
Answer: 86 (%)
